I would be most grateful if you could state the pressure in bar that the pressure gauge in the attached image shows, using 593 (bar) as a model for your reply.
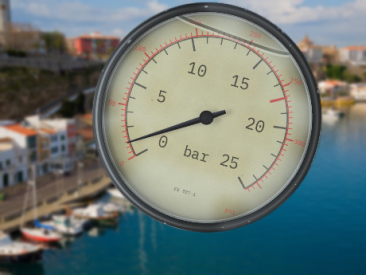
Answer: 1 (bar)
